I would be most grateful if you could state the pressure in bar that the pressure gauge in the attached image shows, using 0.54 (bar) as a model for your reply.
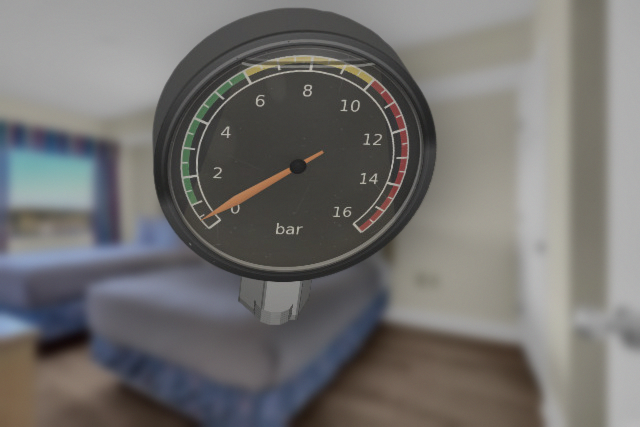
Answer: 0.5 (bar)
